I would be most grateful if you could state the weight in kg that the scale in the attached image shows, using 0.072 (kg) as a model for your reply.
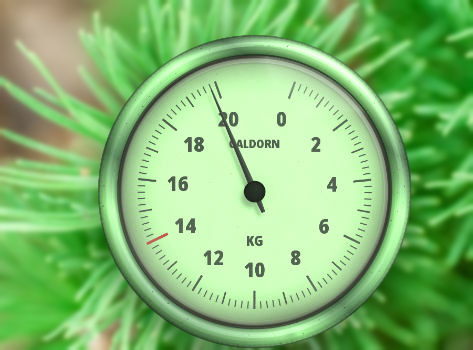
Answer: 19.8 (kg)
